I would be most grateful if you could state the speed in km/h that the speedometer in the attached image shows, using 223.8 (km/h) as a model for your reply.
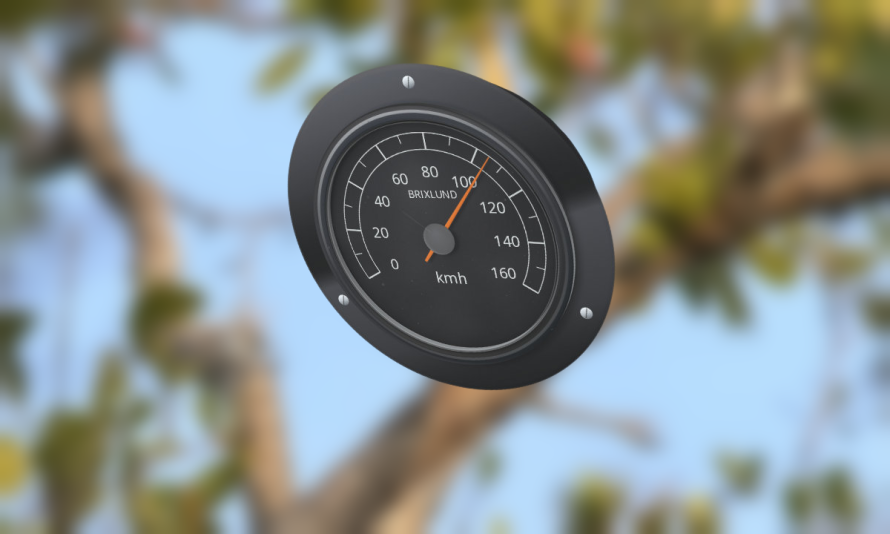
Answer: 105 (km/h)
